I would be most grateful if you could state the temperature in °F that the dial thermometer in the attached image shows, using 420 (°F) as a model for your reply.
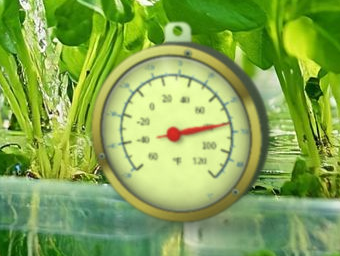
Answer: 80 (°F)
